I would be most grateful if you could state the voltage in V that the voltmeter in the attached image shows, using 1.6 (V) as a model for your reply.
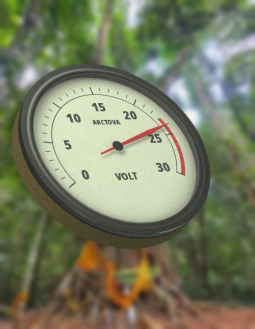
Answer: 24 (V)
